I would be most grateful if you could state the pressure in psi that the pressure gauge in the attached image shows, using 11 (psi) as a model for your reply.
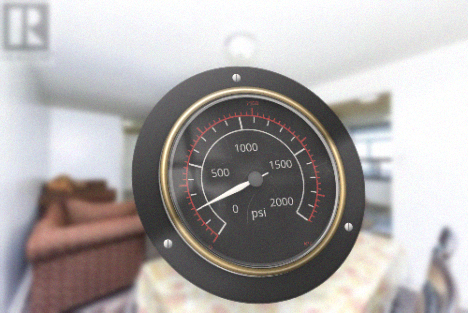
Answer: 200 (psi)
